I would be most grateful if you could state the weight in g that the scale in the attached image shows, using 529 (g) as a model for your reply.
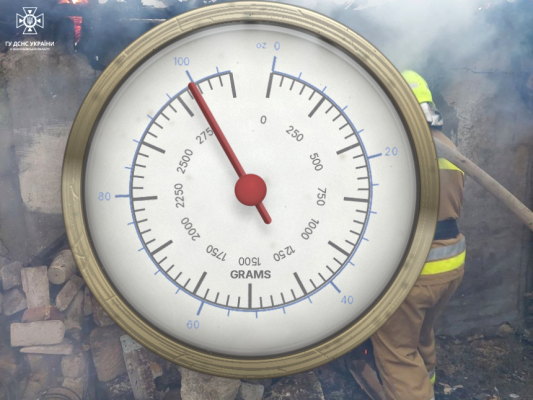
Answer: 2825 (g)
